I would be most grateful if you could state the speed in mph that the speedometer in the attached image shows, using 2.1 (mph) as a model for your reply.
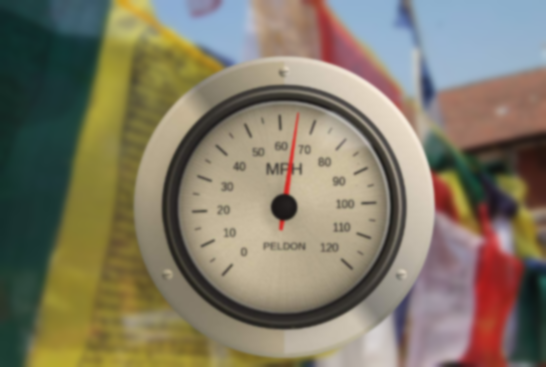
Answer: 65 (mph)
